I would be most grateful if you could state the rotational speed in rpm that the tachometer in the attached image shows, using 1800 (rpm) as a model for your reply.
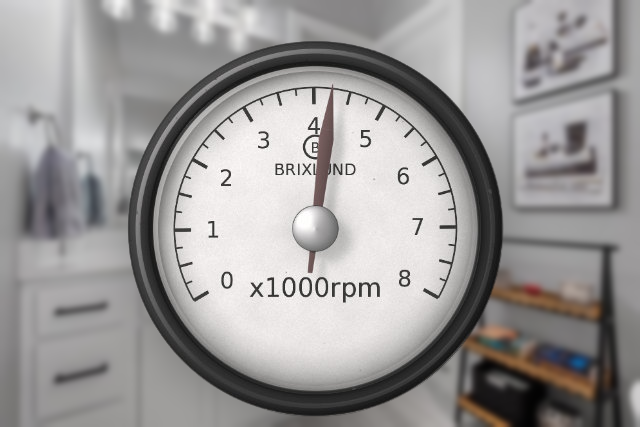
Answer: 4250 (rpm)
